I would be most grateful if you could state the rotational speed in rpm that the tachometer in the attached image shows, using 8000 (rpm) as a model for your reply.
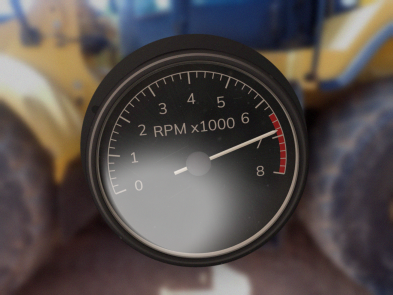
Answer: 6800 (rpm)
